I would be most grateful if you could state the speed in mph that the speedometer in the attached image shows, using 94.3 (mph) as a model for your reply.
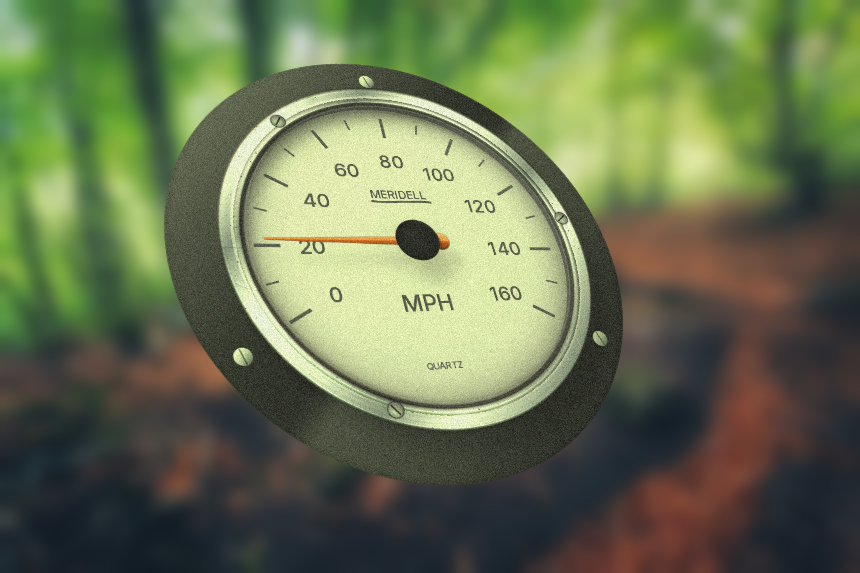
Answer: 20 (mph)
